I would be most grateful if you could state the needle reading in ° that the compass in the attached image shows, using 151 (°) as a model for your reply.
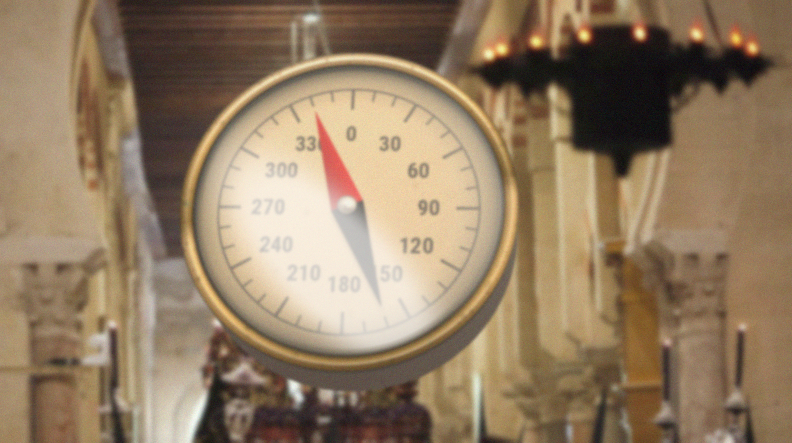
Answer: 340 (°)
